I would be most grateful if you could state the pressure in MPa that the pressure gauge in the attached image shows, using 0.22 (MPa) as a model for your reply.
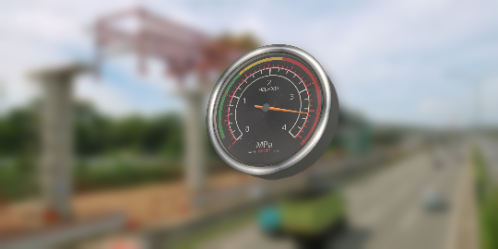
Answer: 3.5 (MPa)
